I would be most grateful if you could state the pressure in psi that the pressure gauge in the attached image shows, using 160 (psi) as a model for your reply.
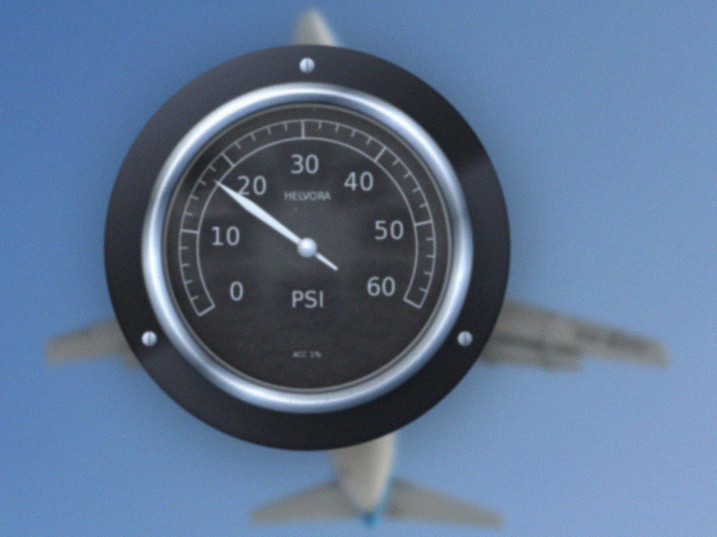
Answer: 17 (psi)
